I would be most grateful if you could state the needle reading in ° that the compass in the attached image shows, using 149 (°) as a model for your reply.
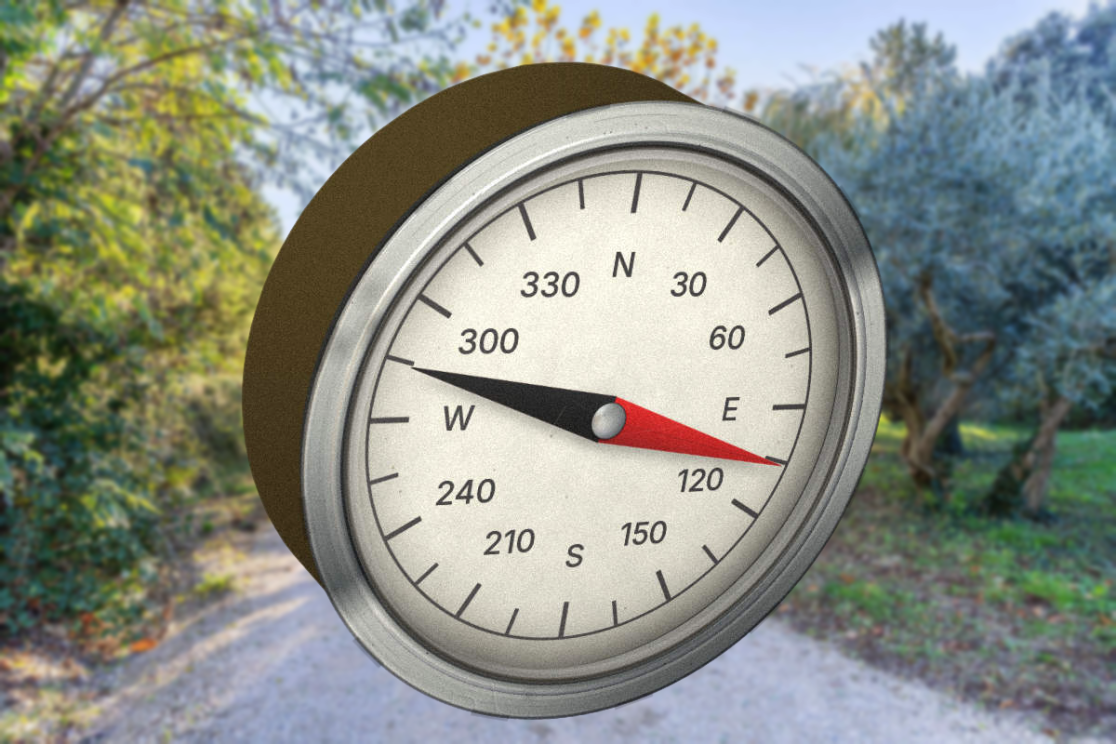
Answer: 105 (°)
